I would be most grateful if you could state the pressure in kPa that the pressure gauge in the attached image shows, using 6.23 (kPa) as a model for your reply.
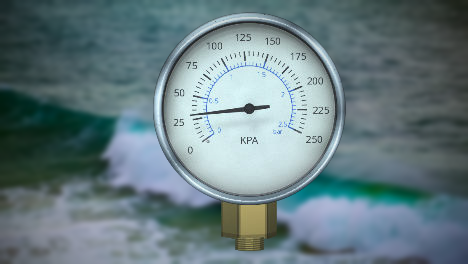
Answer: 30 (kPa)
